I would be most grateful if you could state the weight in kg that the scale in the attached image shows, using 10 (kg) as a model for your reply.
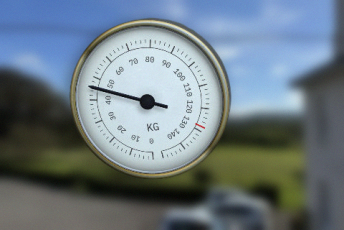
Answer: 46 (kg)
